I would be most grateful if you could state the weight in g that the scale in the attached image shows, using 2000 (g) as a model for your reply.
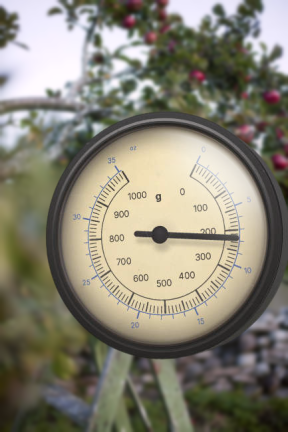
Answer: 220 (g)
